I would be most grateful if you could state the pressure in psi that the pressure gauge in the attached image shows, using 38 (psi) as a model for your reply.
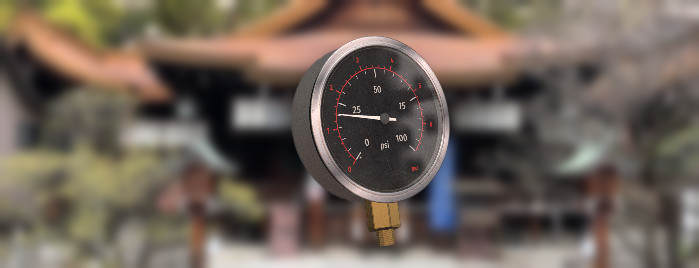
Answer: 20 (psi)
